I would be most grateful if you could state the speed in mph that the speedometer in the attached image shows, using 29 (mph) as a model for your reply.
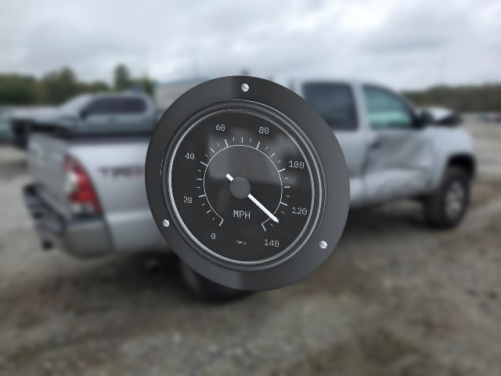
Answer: 130 (mph)
